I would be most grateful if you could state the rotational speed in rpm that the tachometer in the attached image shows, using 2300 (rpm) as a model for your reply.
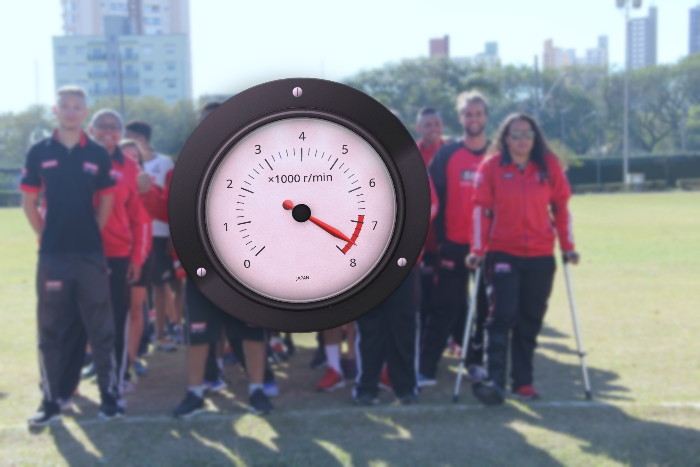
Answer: 7600 (rpm)
